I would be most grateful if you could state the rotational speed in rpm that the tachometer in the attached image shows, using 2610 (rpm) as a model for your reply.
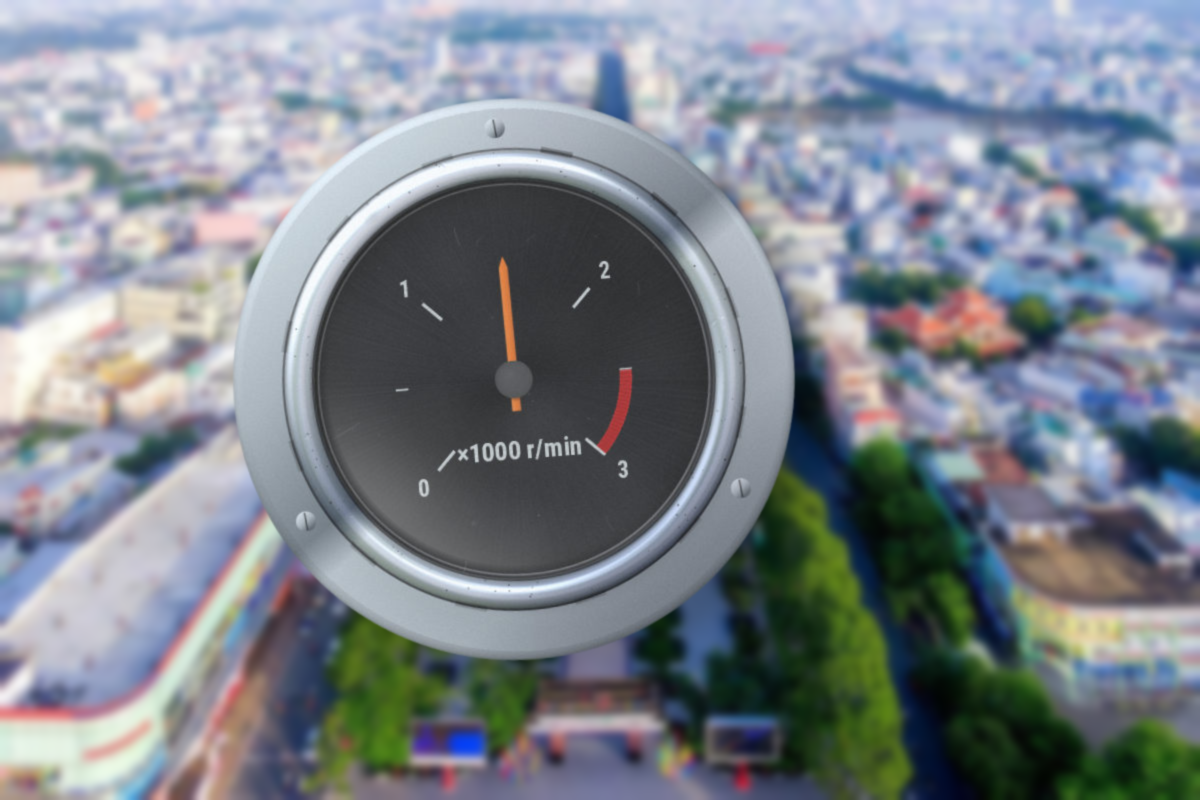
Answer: 1500 (rpm)
